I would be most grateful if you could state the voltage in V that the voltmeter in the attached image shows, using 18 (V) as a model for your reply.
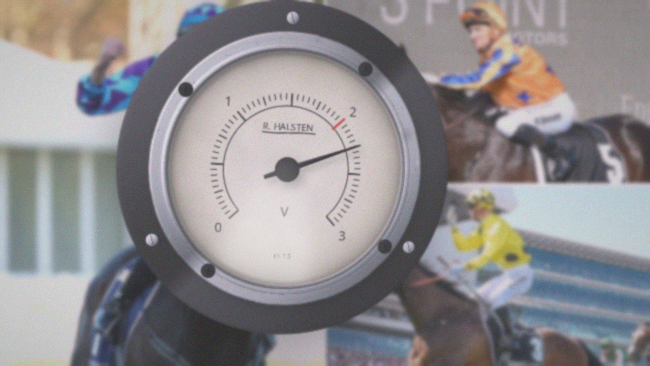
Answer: 2.25 (V)
